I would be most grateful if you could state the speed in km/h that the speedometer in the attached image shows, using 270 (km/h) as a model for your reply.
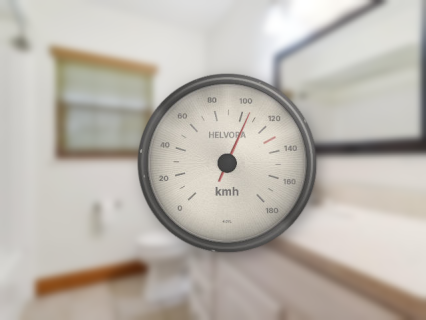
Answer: 105 (km/h)
